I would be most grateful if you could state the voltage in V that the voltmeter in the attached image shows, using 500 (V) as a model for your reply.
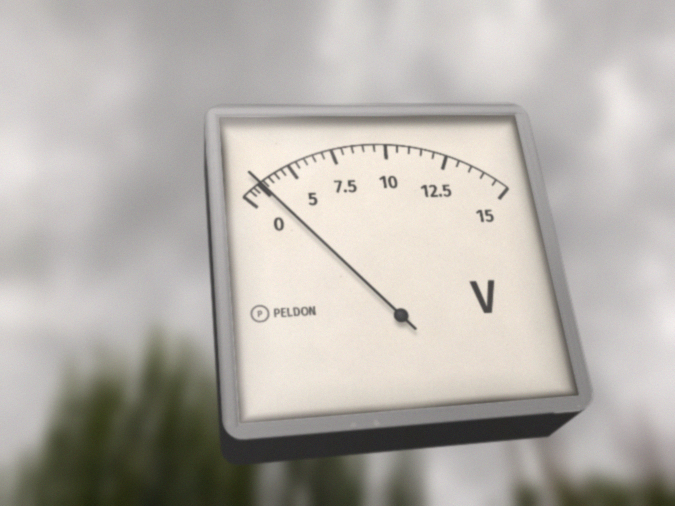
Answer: 2.5 (V)
